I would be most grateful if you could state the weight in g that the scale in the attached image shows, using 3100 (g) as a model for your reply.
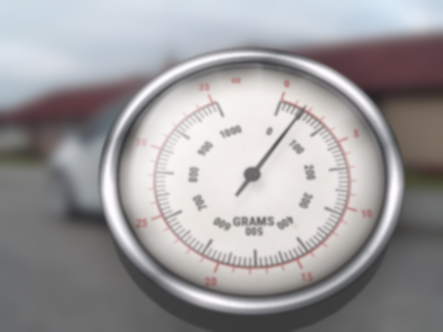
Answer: 50 (g)
